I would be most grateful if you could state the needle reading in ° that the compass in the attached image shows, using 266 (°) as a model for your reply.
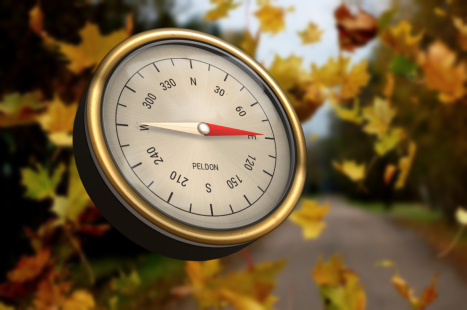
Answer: 90 (°)
